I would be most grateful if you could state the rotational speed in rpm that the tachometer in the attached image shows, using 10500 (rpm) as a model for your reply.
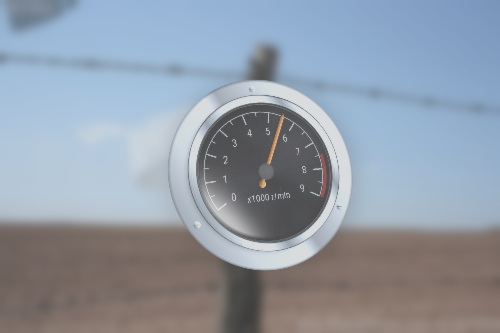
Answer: 5500 (rpm)
